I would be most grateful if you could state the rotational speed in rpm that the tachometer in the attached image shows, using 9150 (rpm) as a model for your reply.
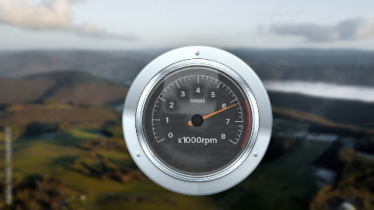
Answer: 6200 (rpm)
